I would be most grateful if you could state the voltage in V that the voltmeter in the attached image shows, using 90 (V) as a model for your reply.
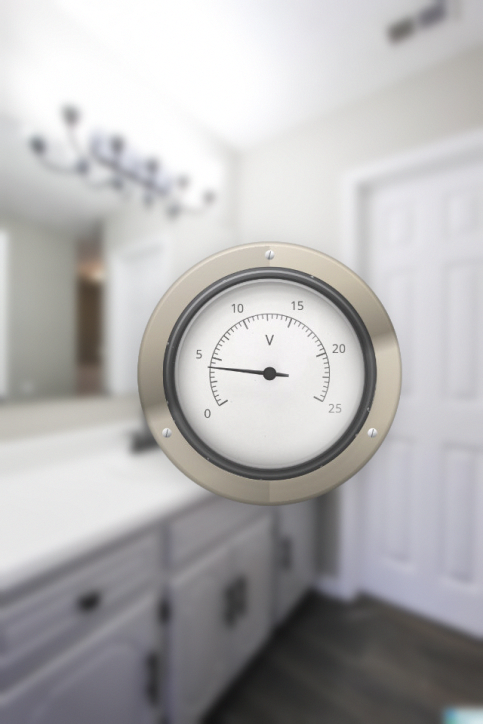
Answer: 4 (V)
